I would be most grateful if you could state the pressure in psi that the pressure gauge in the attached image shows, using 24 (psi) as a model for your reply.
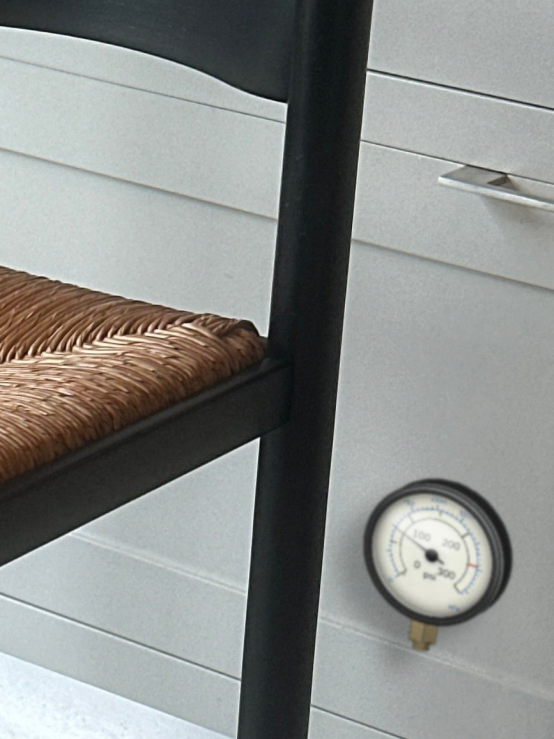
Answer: 75 (psi)
